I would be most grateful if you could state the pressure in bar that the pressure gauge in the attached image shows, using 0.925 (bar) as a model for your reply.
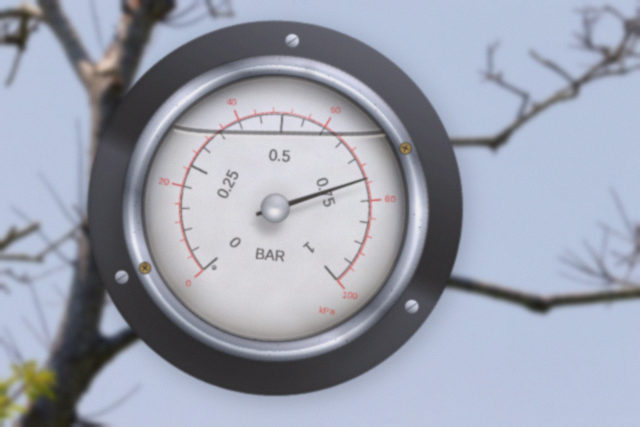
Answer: 0.75 (bar)
